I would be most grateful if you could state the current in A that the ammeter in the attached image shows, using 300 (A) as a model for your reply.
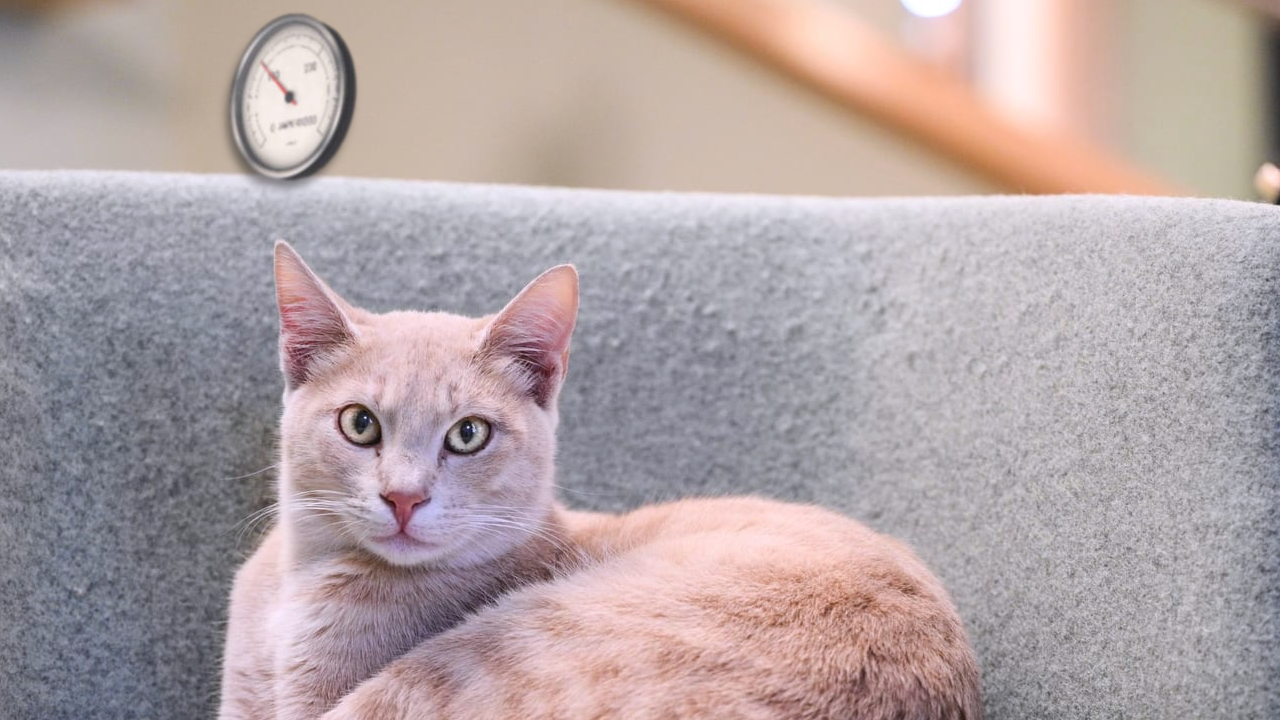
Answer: 100 (A)
